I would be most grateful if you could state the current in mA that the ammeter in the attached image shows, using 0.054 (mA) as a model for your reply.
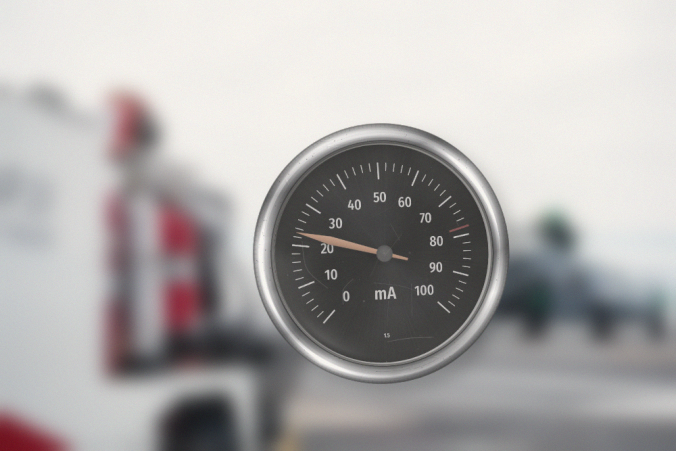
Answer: 23 (mA)
